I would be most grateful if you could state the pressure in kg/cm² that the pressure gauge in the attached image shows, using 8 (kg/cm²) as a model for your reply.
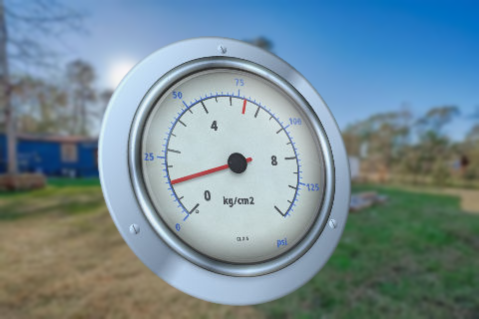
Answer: 1 (kg/cm²)
